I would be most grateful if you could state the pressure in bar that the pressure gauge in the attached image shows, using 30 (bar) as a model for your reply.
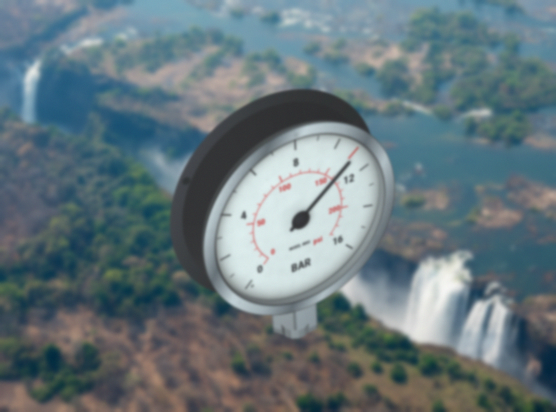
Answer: 11 (bar)
